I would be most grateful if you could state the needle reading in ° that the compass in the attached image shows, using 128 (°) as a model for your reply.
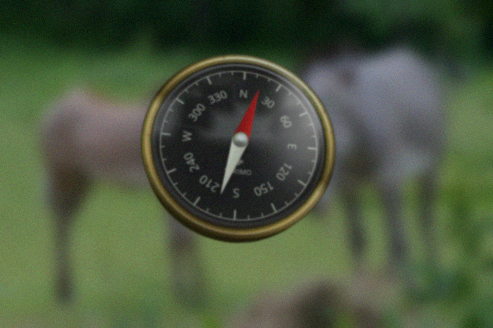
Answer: 15 (°)
